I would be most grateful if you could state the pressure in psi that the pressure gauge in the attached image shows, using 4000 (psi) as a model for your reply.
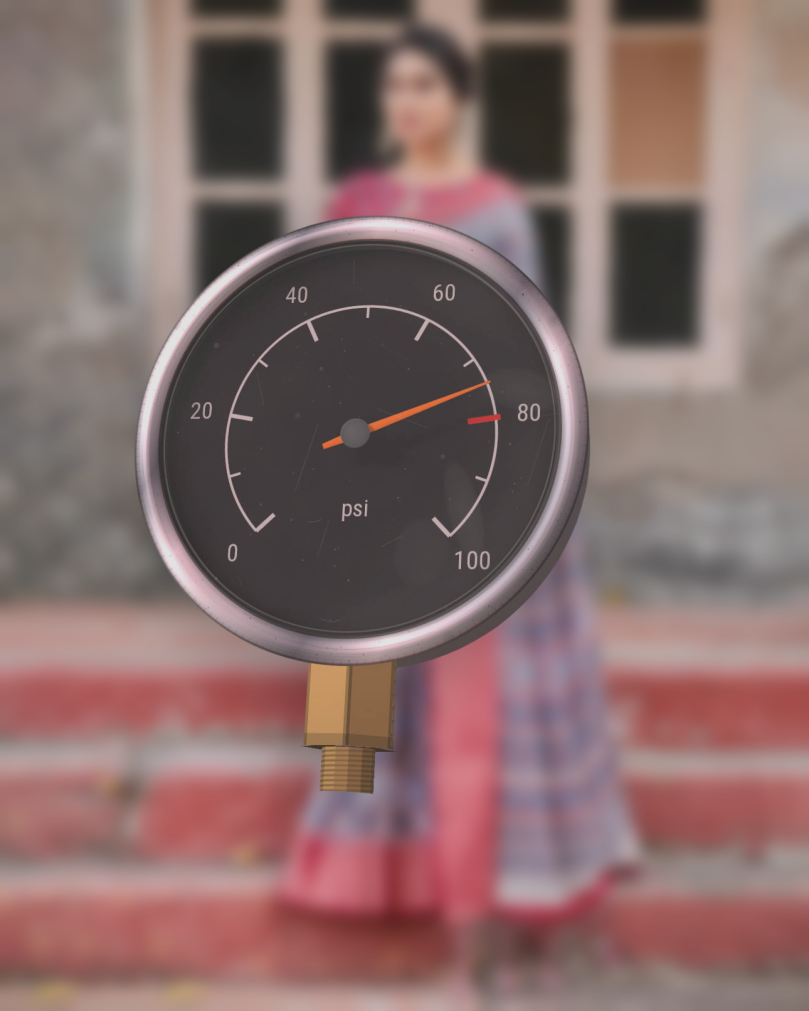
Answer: 75 (psi)
